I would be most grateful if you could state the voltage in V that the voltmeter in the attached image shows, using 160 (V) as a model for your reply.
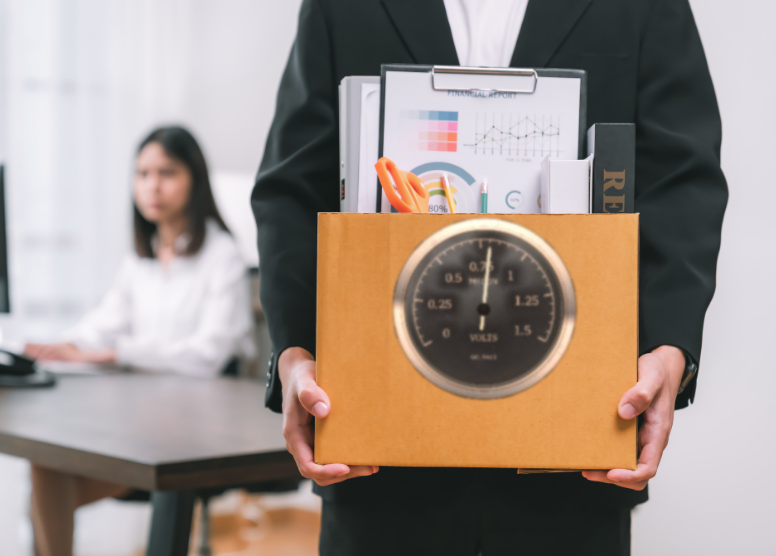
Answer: 0.8 (V)
